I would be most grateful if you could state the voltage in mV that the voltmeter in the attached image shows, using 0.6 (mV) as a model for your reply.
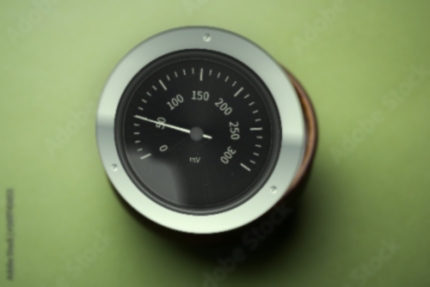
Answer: 50 (mV)
